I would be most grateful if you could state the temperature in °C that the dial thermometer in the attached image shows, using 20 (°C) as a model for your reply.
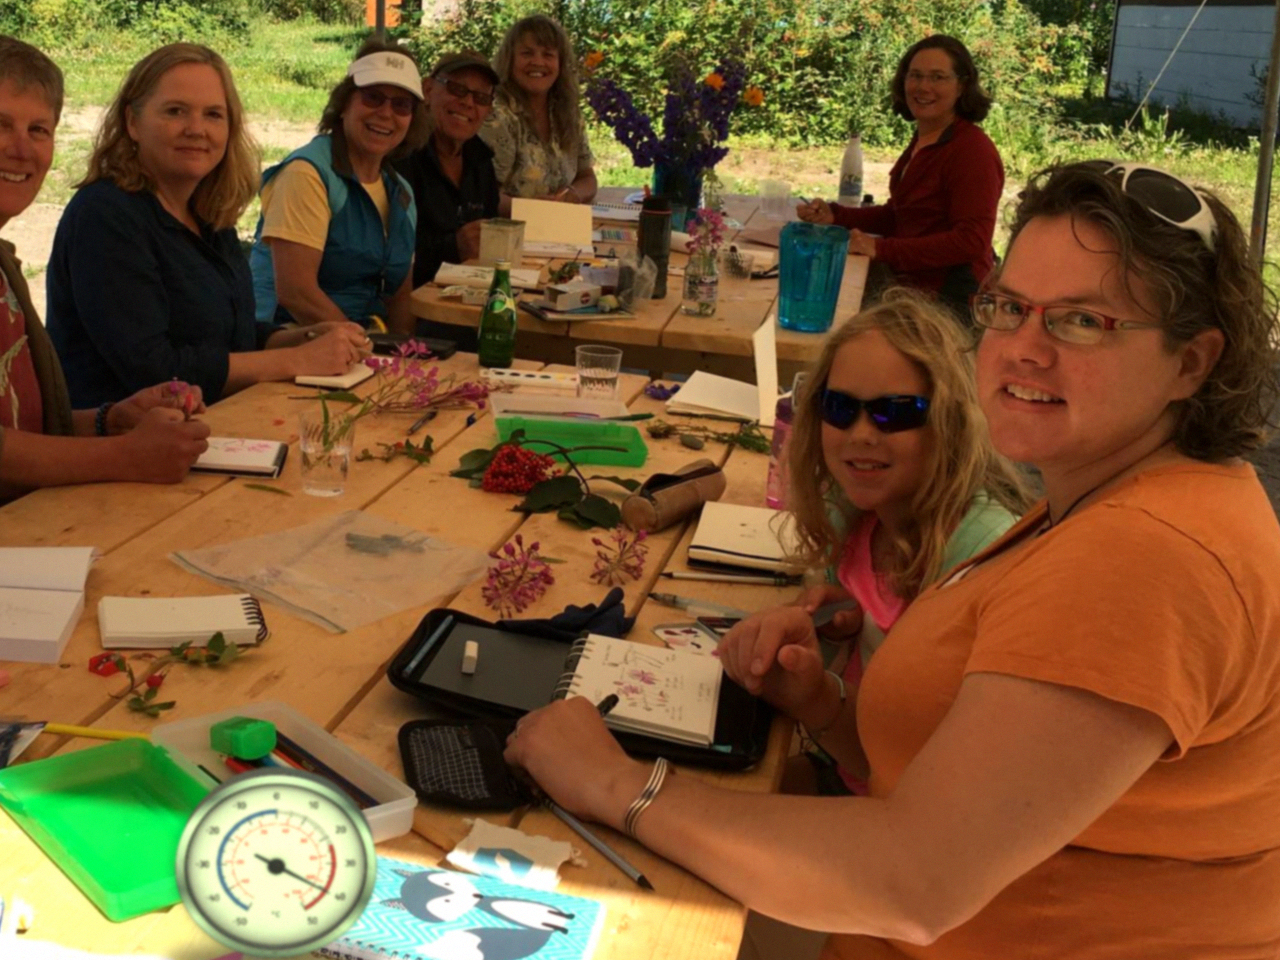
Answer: 40 (°C)
